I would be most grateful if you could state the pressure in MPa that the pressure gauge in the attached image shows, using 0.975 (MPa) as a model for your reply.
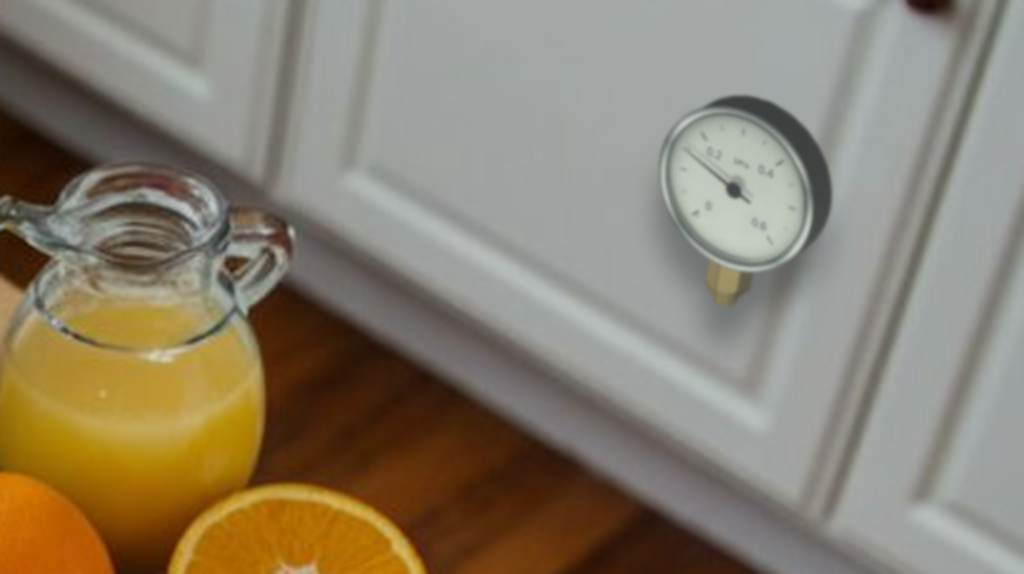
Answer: 0.15 (MPa)
